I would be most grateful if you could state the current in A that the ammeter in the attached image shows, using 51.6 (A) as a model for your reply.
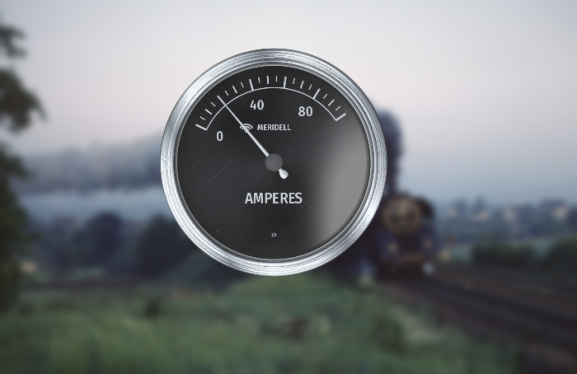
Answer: 20 (A)
